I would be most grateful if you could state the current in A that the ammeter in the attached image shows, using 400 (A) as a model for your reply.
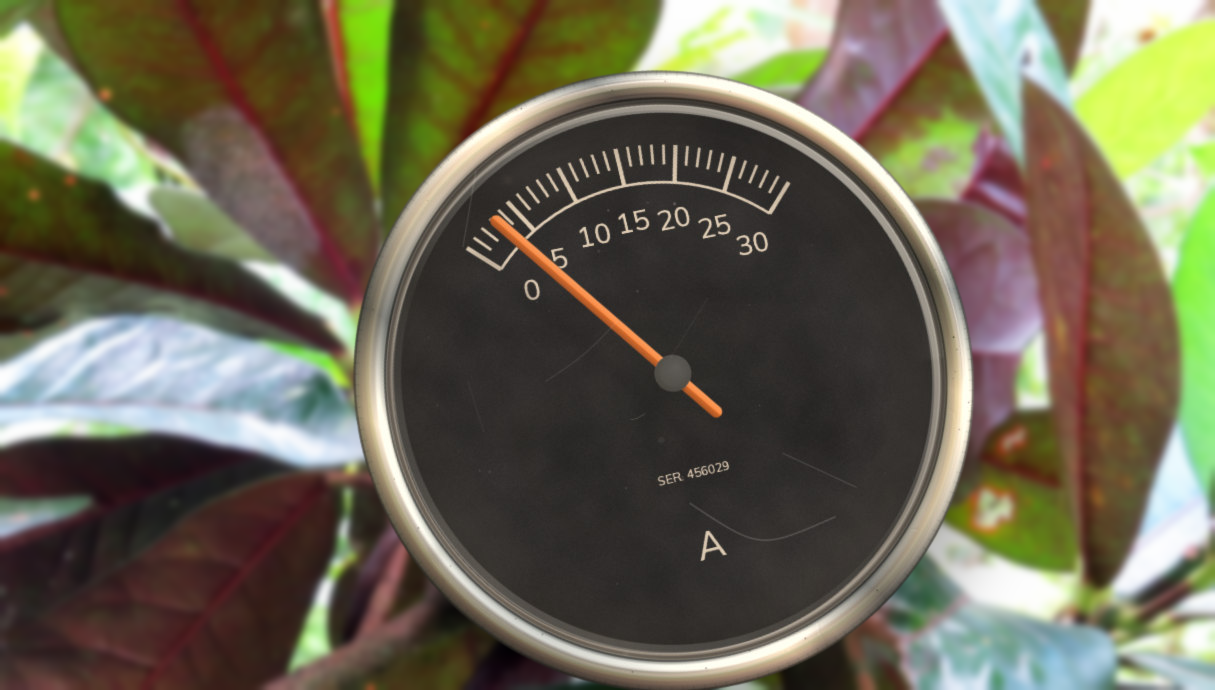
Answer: 3 (A)
